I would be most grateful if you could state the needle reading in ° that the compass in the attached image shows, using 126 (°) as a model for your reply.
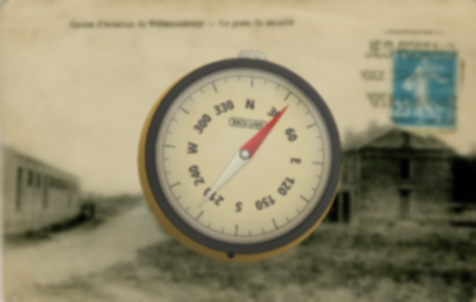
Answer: 35 (°)
